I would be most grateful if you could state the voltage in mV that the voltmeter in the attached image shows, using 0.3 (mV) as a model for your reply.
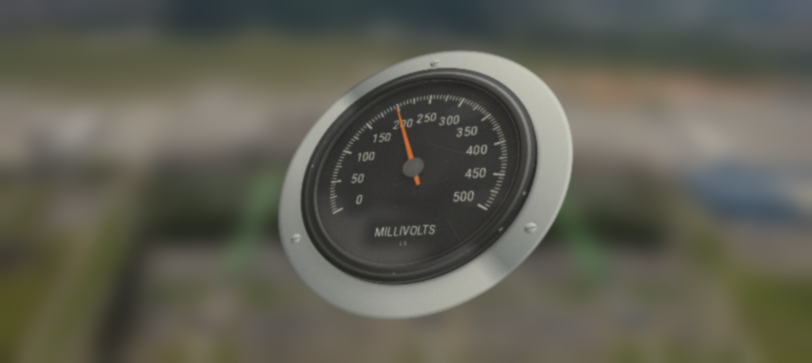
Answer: 200 (mV)
